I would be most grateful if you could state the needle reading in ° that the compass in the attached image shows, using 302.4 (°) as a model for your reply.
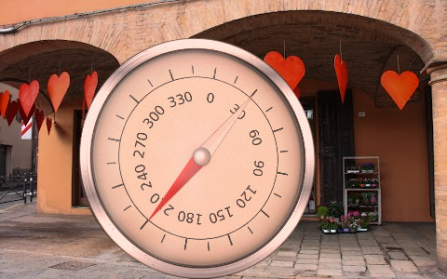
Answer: 210 (°)
